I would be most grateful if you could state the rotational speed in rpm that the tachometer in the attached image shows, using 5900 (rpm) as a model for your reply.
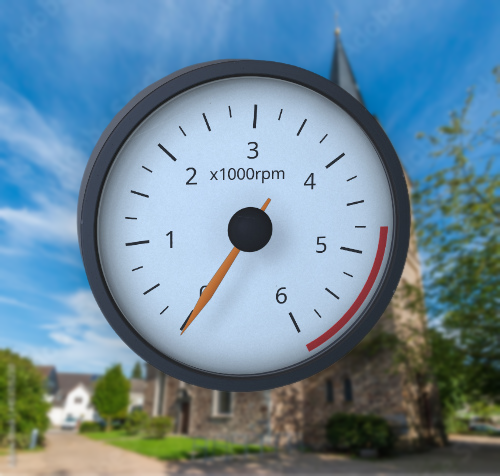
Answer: 0 (rpm)
